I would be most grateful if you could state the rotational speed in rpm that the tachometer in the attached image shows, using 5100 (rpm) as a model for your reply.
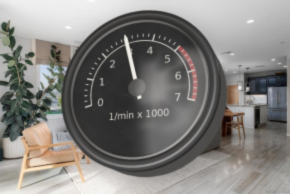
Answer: 3000 (rpm)
